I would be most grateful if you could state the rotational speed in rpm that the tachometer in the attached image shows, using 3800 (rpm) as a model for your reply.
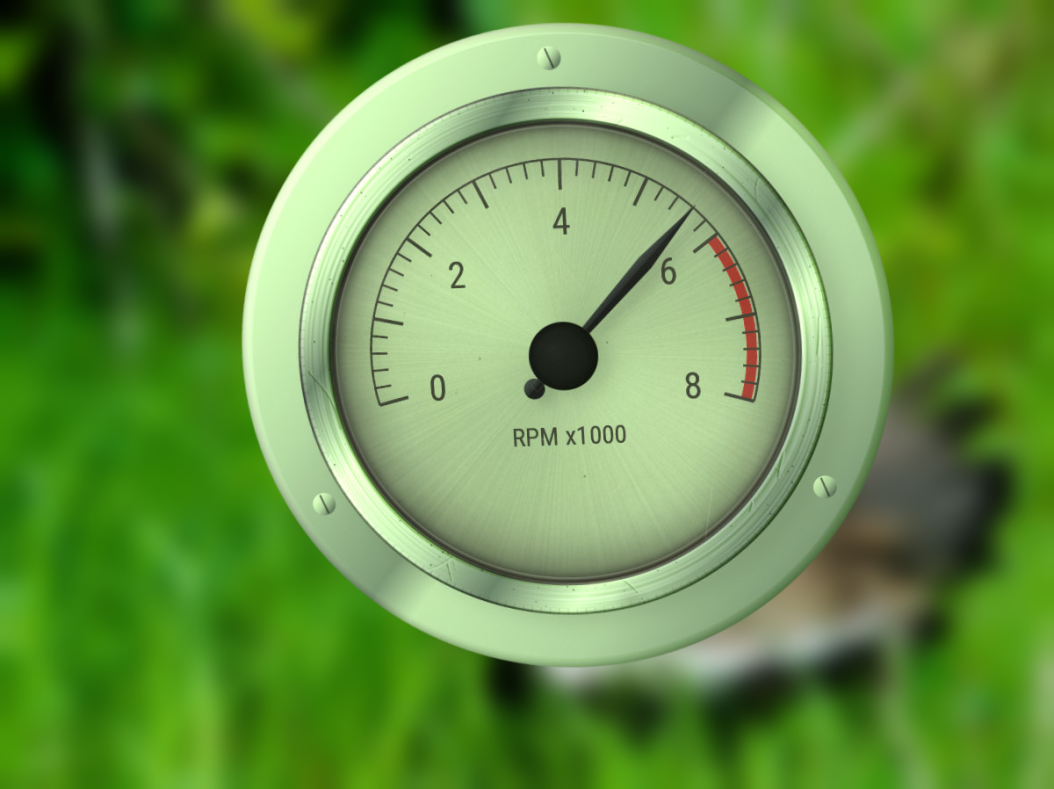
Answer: 5600 (rpm)
